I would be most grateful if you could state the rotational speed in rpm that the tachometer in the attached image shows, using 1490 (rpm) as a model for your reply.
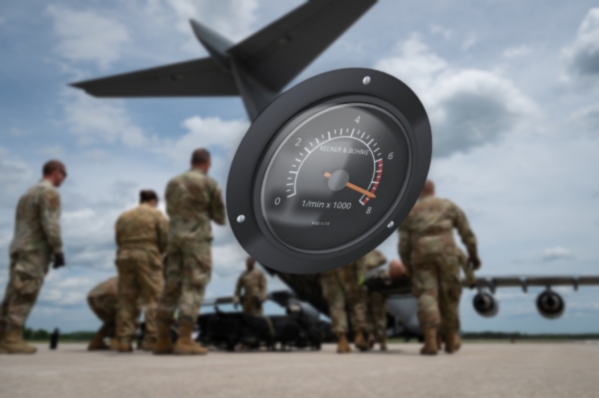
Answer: 7500 (rpm)
